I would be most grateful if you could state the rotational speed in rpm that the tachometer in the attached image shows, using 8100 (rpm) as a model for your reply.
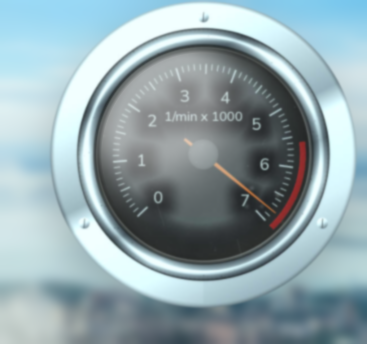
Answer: 6800 (rpm)
